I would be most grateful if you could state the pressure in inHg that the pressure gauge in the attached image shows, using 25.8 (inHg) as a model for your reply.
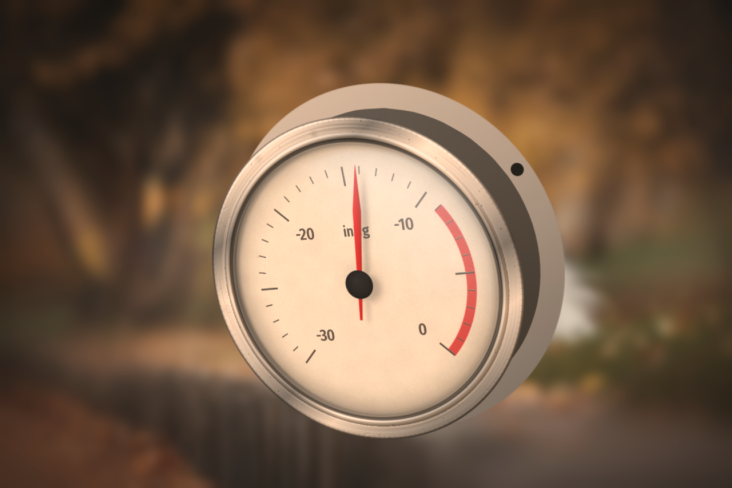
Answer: -14 (inHg)
